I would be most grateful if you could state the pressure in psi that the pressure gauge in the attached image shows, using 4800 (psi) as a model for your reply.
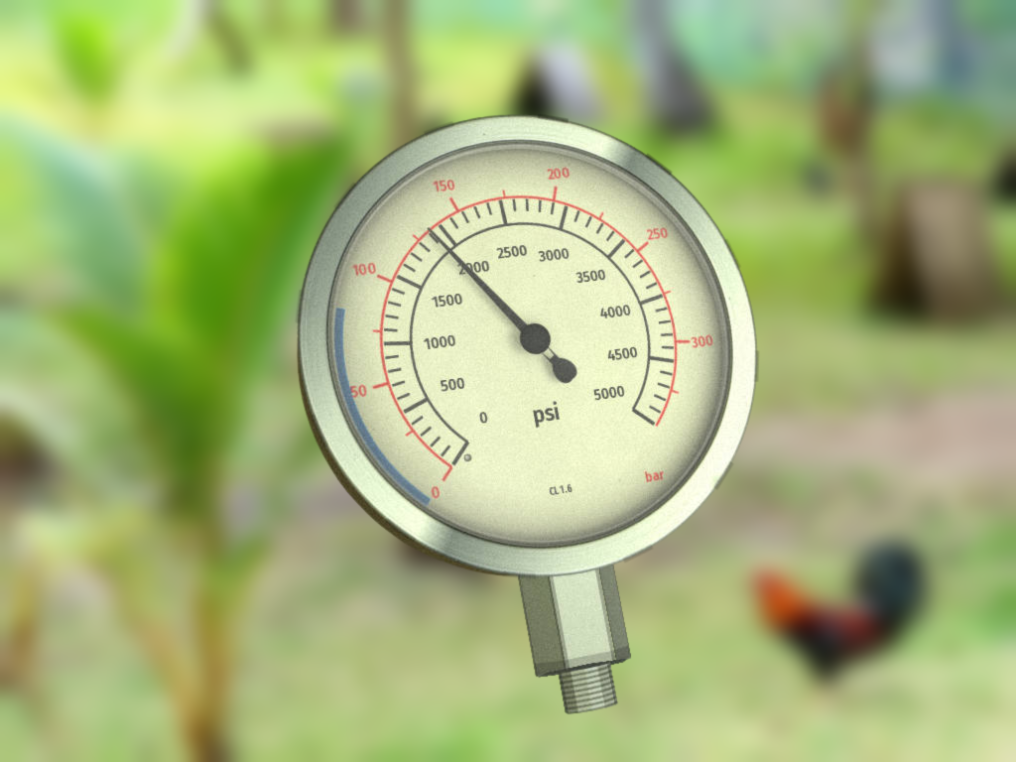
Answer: 1900 (psi)
